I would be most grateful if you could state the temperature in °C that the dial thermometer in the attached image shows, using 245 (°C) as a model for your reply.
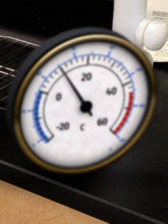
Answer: 10 (°C)
